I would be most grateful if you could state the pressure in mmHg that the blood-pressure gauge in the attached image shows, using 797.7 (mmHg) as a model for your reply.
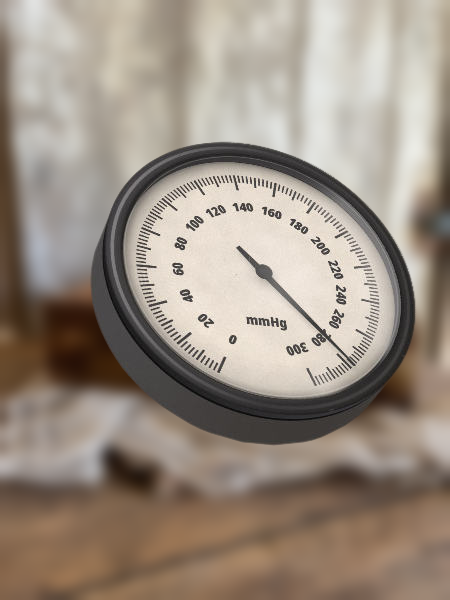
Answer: 280 (mmHg)
